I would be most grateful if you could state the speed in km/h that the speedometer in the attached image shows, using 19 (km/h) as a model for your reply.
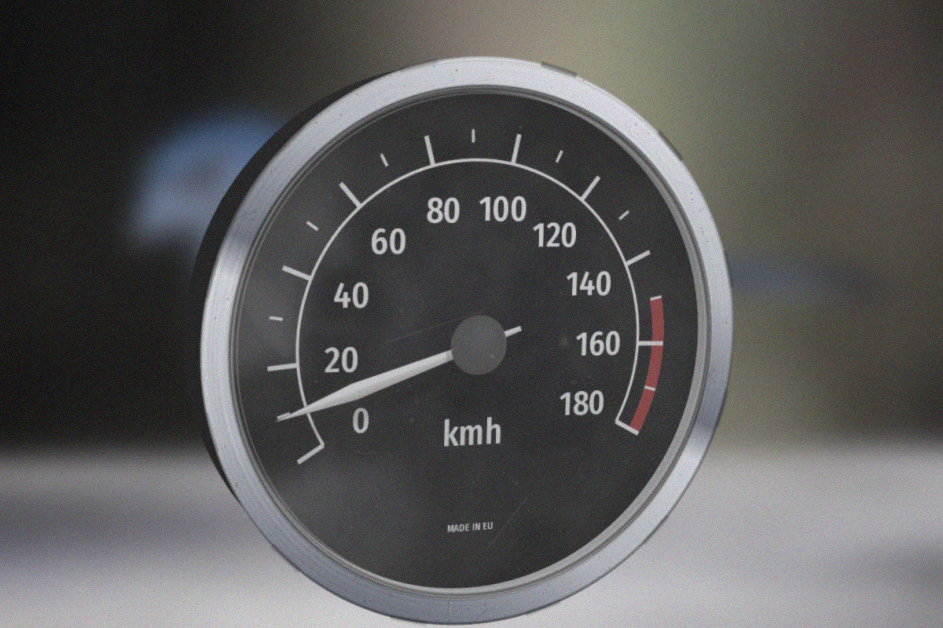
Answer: 10 (km/h)
